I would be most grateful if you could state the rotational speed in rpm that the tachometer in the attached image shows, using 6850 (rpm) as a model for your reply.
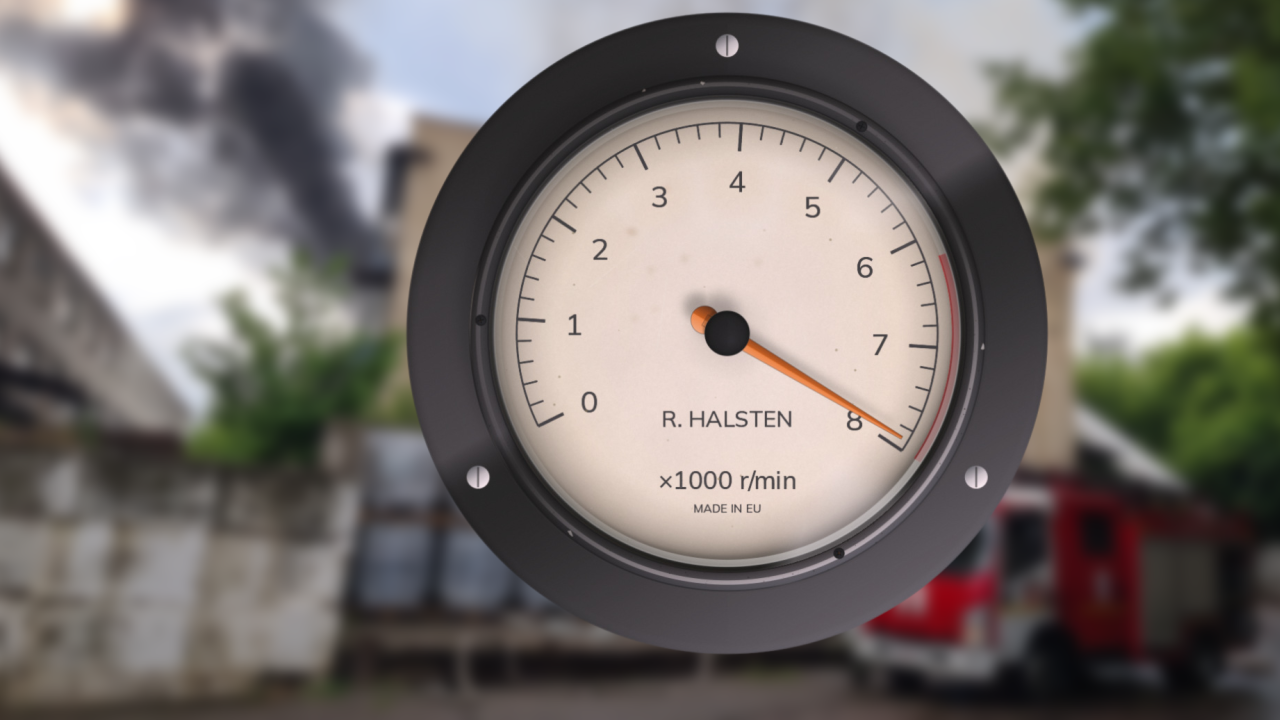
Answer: 7900 (rpm)
